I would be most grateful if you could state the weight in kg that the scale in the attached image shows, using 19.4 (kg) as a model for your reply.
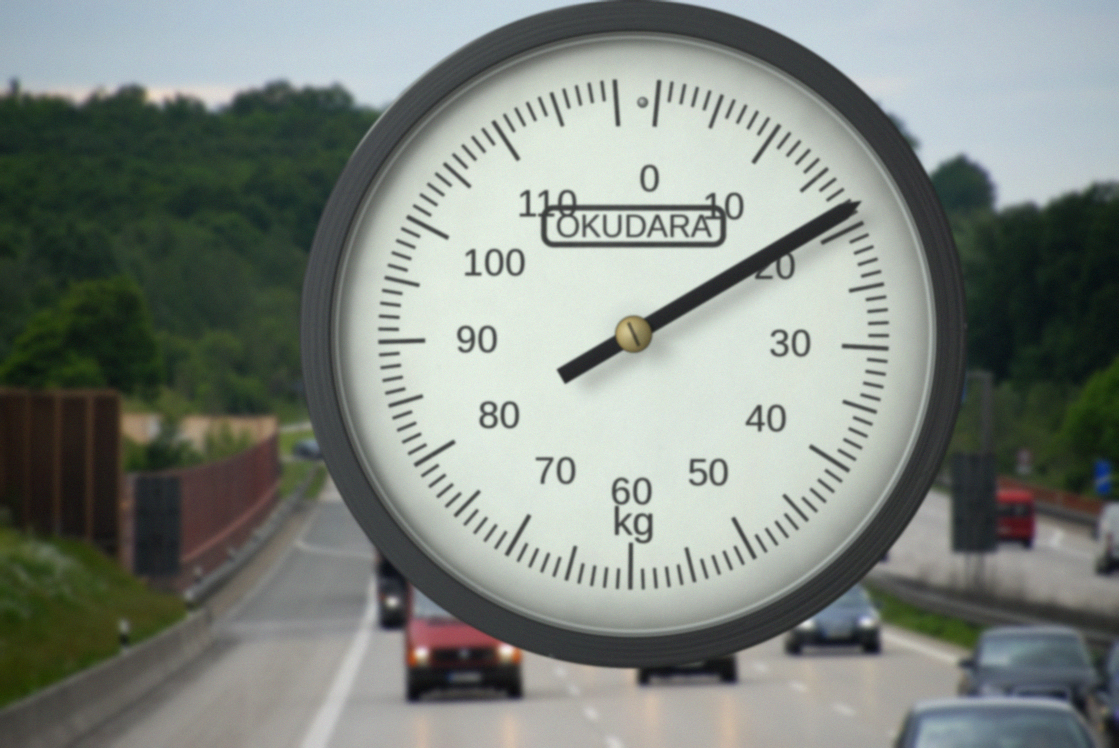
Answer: 18.5 (kg)
